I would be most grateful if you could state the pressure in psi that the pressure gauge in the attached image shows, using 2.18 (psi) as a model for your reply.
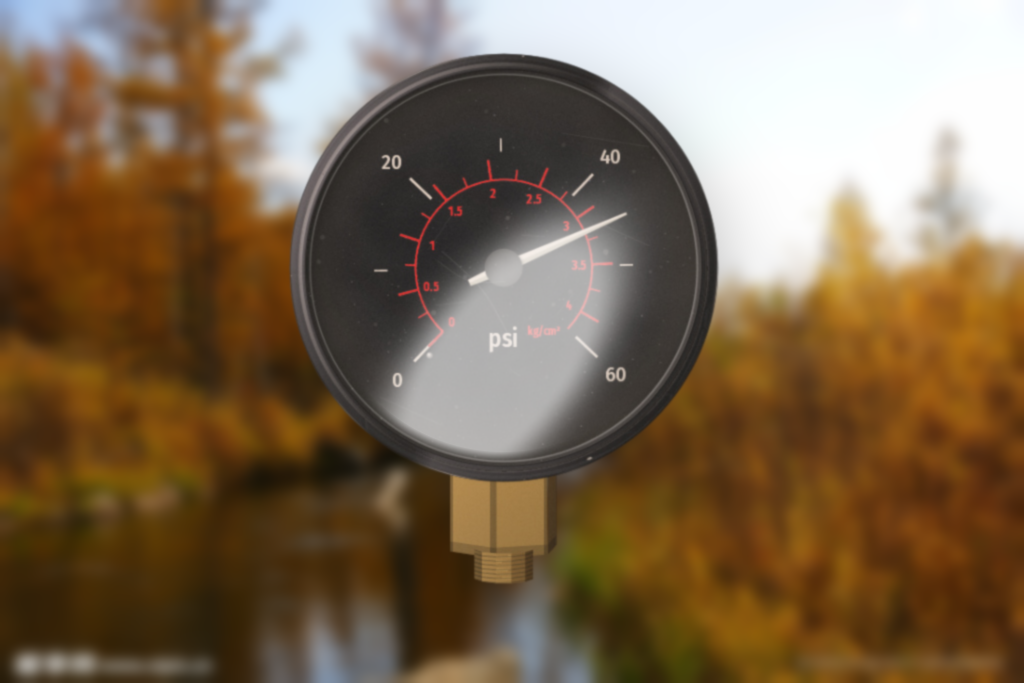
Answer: 45 (psi)
